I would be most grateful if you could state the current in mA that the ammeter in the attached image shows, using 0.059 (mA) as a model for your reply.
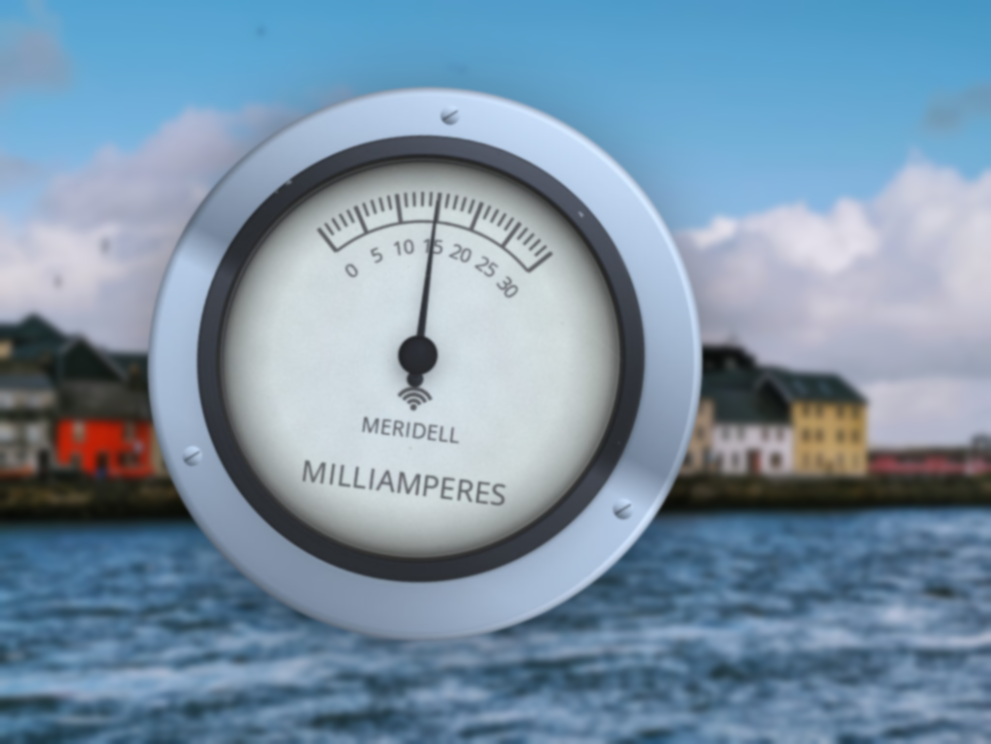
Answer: 15 (mA)
